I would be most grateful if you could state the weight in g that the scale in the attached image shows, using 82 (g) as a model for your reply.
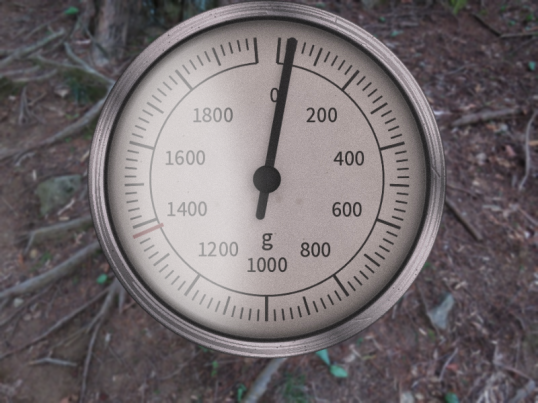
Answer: 30 (g)
